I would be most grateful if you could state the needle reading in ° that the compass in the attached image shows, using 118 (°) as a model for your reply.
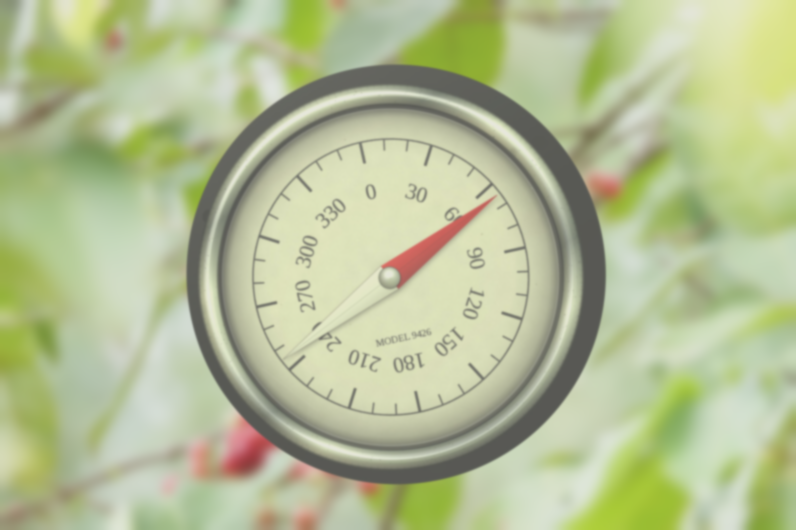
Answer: 65 (°)
